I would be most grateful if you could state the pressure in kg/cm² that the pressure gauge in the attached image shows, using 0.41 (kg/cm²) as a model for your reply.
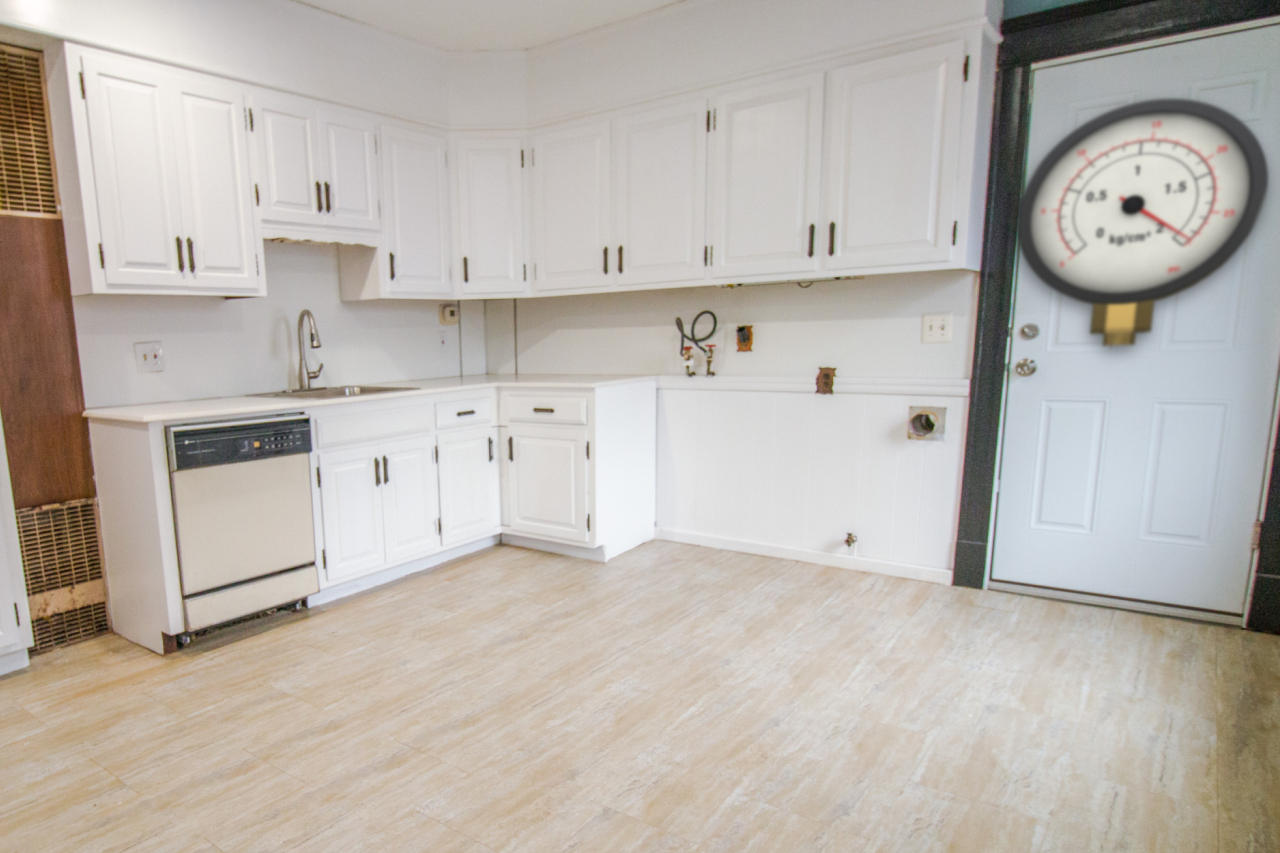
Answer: 1.95 (kg/cm²)
